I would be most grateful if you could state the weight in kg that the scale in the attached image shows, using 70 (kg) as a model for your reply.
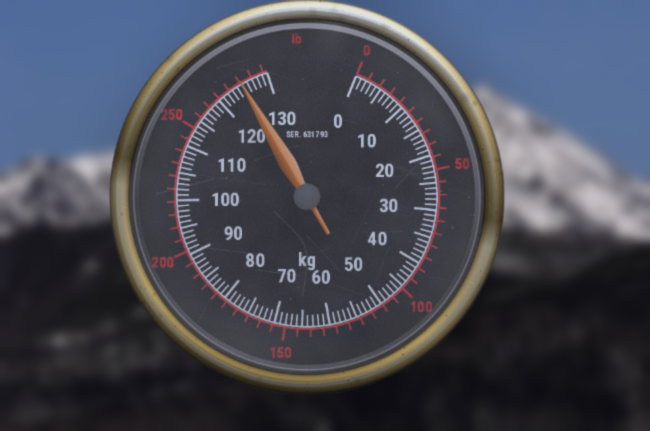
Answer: 125 (kg)
